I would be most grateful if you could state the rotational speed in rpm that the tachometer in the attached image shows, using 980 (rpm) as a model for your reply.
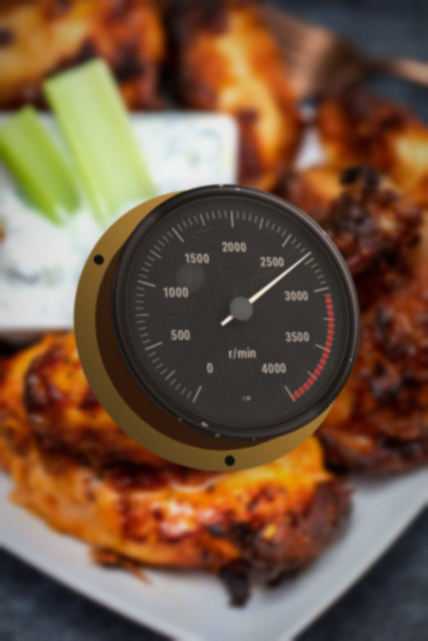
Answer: 2700 (rpm)
